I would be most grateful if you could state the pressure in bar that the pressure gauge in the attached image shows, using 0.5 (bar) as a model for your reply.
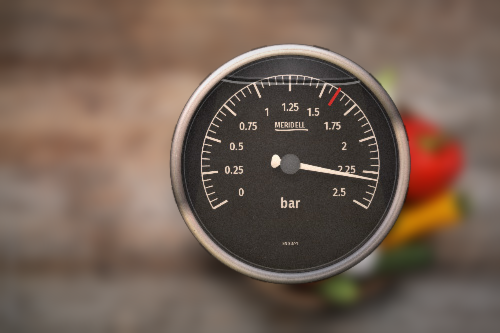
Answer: 2.3 (bar)
